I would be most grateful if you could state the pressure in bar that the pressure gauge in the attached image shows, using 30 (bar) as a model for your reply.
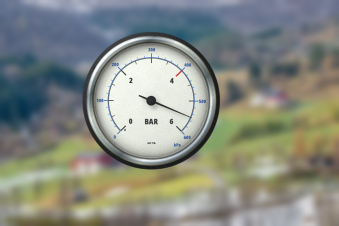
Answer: 5.5 (bar)
